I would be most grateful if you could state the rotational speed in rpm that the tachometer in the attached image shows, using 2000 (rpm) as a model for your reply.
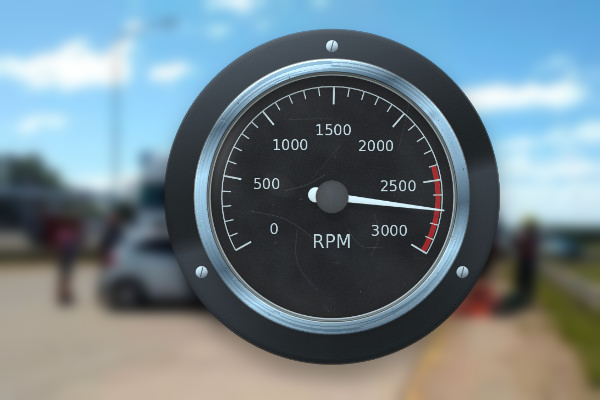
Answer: 2700 (rpm)
